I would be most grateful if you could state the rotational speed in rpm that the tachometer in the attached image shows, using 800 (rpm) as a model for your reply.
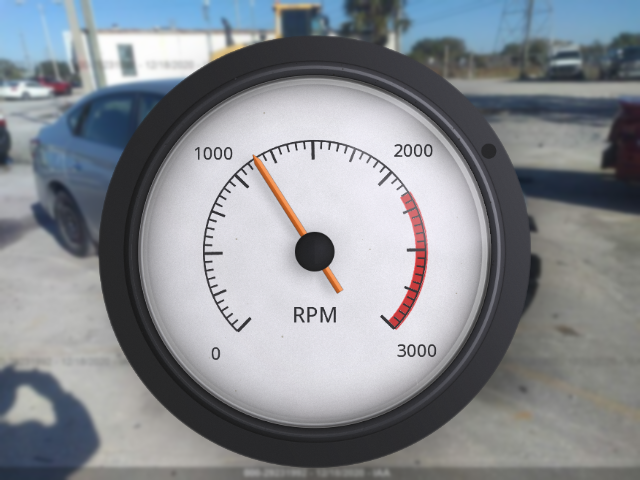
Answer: 1150 (rpm)
